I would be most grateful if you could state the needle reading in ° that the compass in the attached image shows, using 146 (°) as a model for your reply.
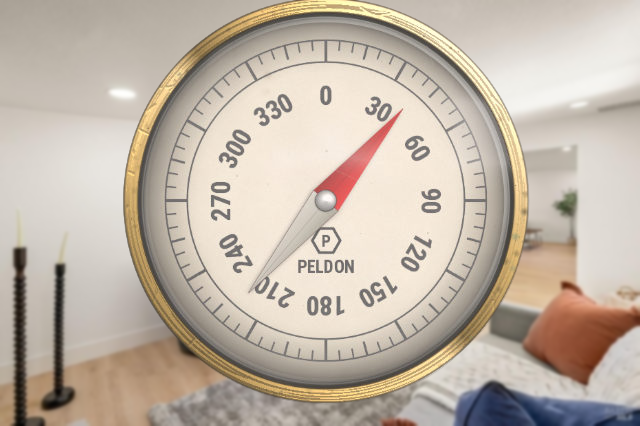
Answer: 40 (°)
